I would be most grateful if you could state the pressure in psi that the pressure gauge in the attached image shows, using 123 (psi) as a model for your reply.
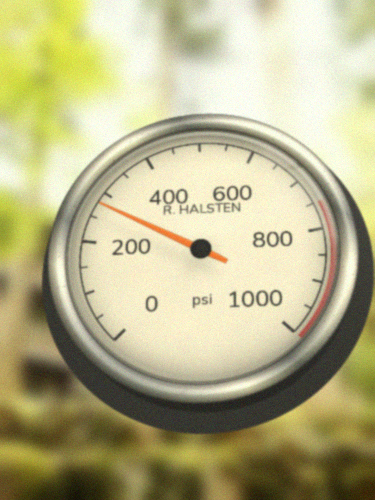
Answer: 275 (psi)
